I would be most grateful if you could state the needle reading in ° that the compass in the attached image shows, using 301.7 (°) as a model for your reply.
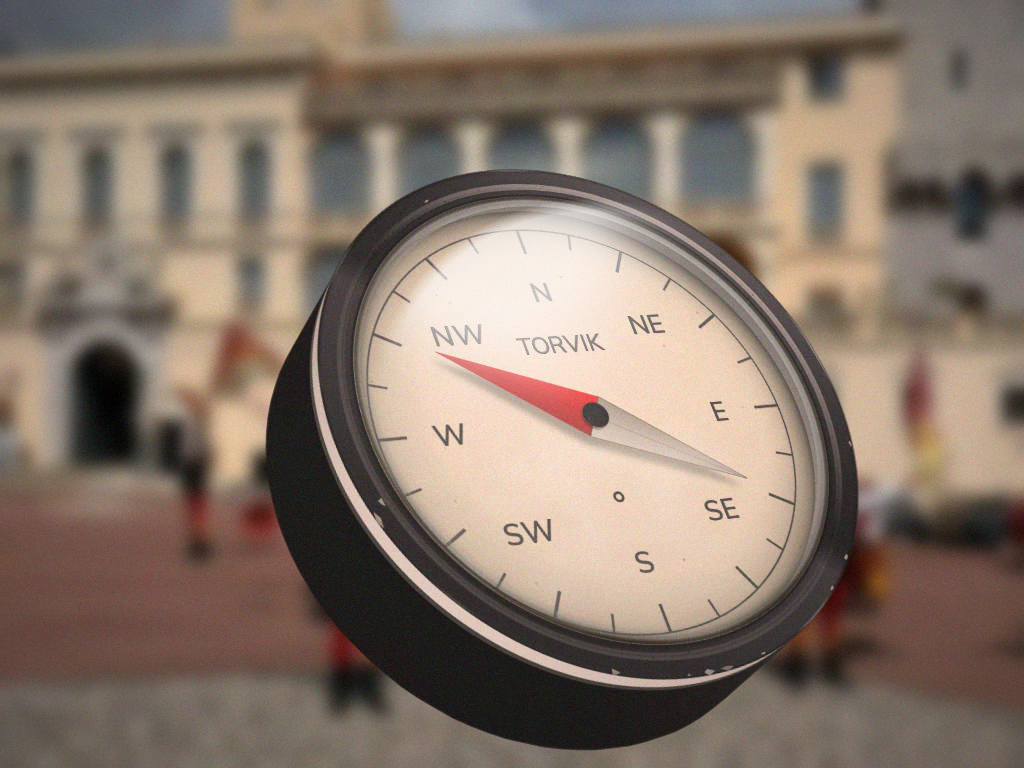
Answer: 300 (°)
